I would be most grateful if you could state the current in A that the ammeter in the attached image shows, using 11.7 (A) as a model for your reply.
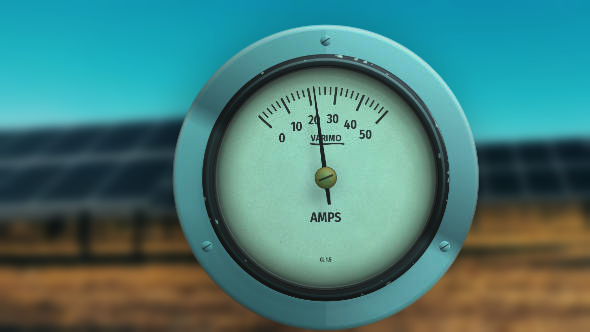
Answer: 22 (A)
